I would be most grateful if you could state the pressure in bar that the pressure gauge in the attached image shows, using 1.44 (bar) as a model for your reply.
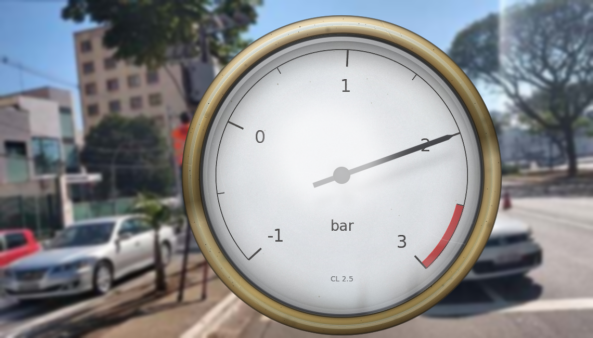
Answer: 2 (bar)
